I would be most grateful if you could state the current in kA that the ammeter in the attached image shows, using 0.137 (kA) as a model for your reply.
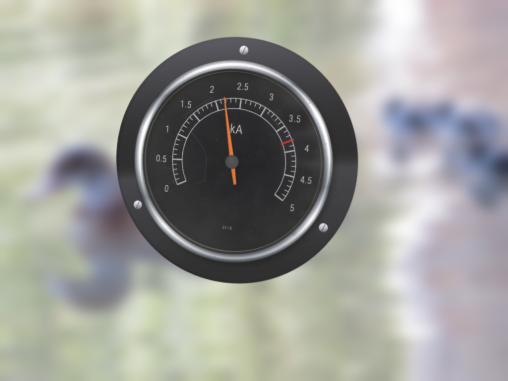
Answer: 2.2 (kA)
